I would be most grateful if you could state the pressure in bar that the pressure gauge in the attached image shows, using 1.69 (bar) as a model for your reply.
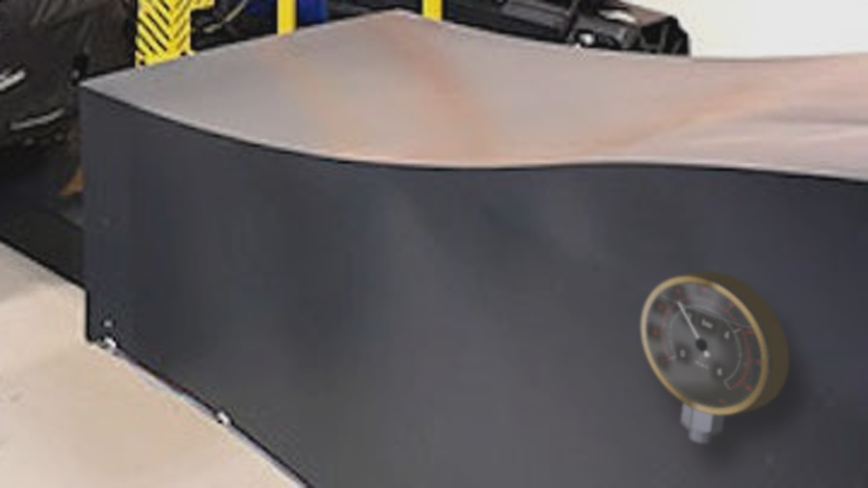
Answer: 2 (bar)
